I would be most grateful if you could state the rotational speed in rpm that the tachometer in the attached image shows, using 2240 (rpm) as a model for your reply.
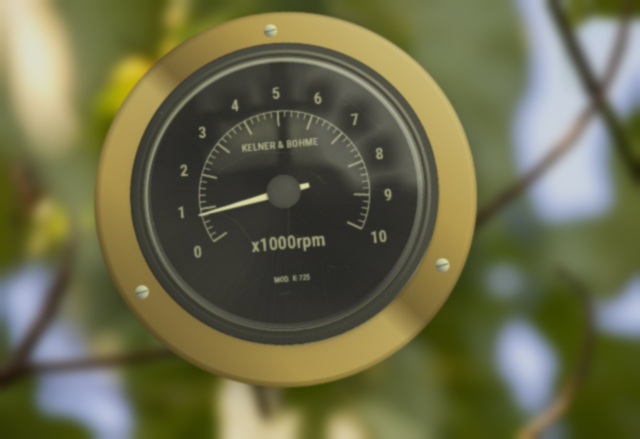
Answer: 800 (rpm)
